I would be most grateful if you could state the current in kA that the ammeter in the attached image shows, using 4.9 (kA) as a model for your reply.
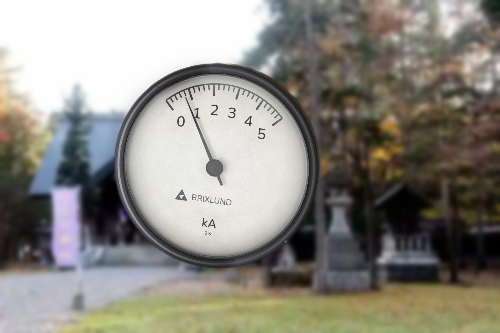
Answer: 0.8 (kA)
